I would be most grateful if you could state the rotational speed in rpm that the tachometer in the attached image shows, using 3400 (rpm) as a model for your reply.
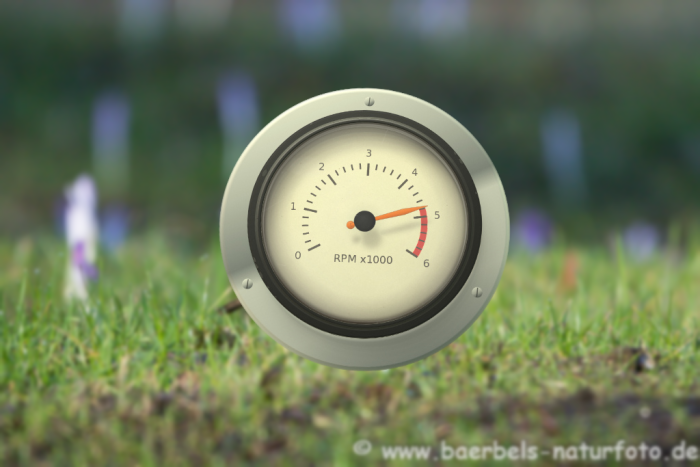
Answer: 4800 (rpm)
